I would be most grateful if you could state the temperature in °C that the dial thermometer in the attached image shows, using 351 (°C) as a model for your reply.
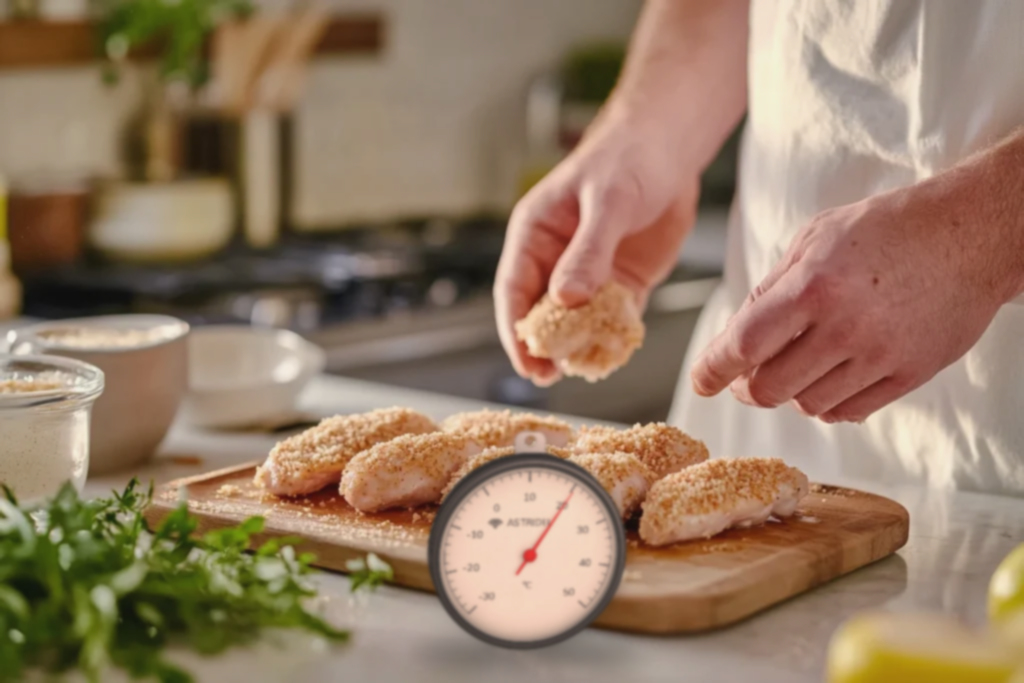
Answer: 20 (°C)
